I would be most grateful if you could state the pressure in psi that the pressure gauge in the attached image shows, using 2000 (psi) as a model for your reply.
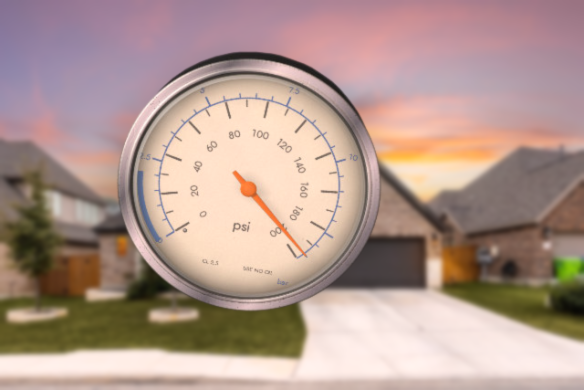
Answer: 195 (psi)
